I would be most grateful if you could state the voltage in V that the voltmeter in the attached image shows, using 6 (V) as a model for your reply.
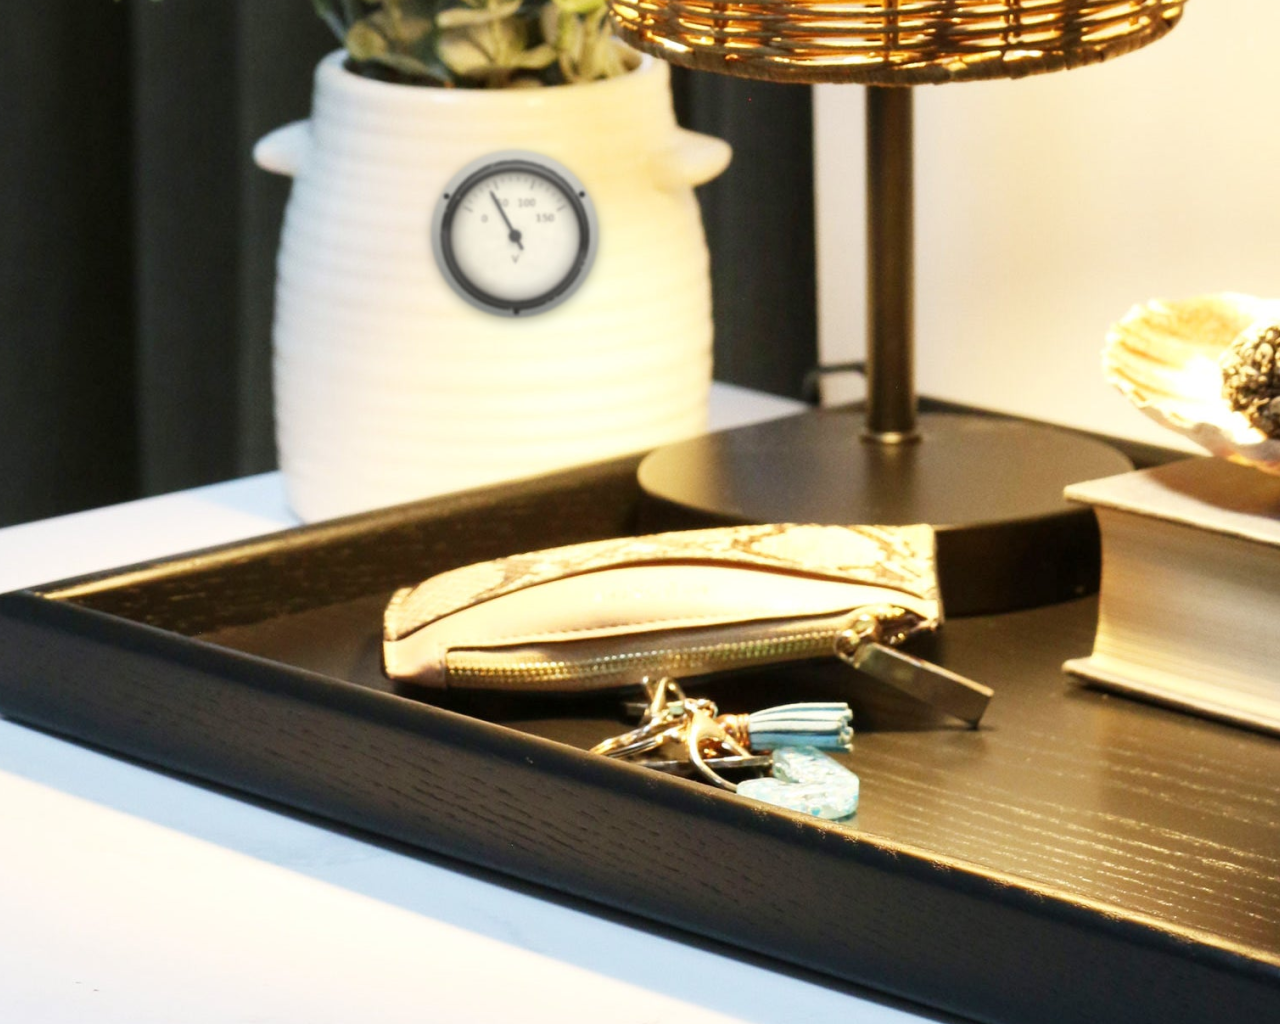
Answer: 40 (V)
